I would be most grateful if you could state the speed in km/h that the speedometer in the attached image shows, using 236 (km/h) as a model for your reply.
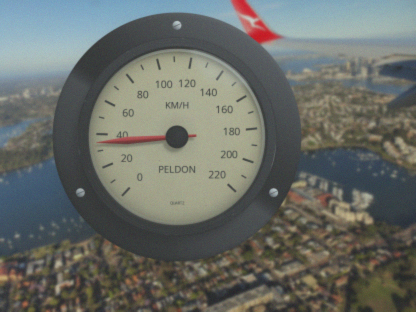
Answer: 35 (km/h)
